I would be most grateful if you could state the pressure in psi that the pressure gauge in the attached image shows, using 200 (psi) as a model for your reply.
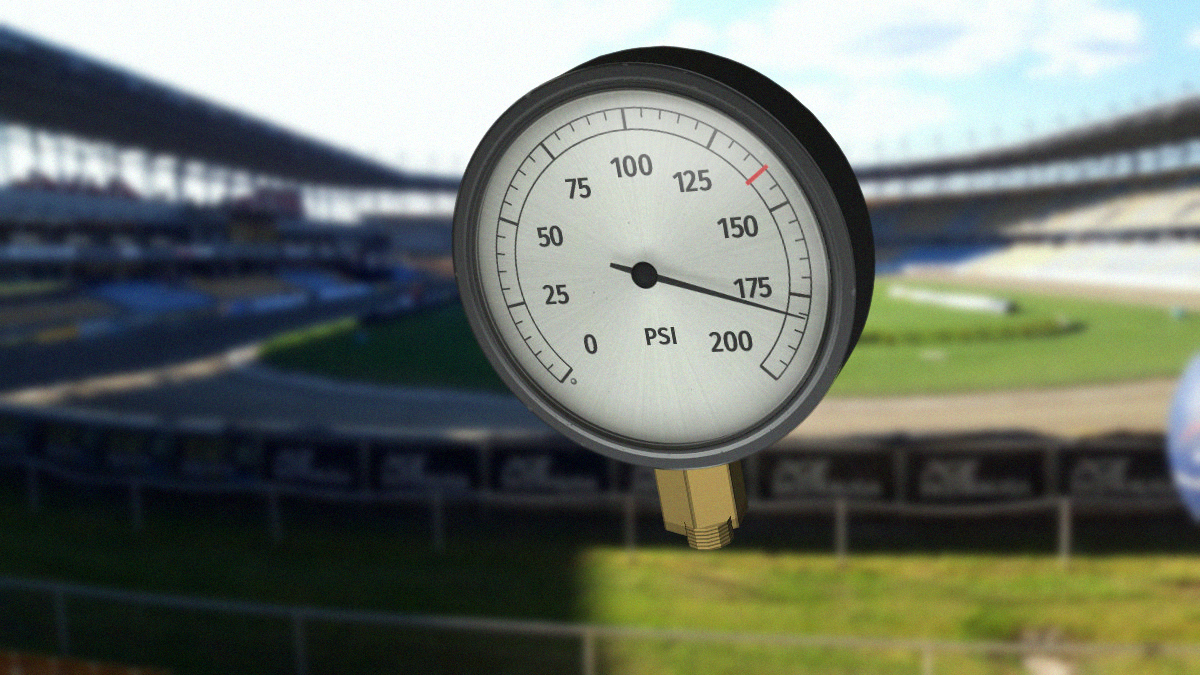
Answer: 180 (psi)
